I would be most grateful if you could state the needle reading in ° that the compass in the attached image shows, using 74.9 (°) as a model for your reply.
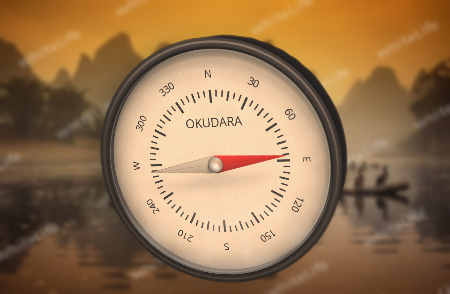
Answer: 85 (°)
